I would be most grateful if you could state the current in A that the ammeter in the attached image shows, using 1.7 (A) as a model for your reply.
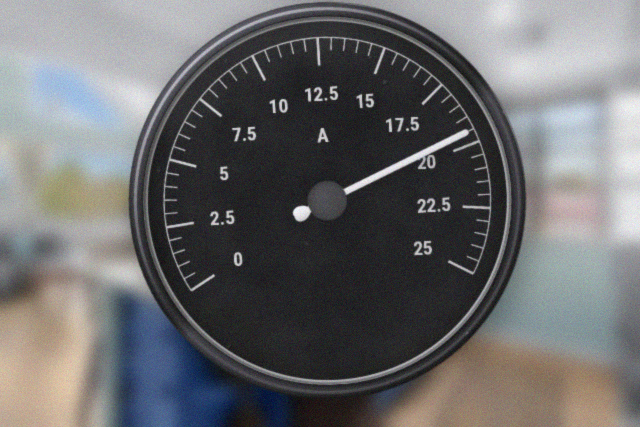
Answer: 19.5 (A)
